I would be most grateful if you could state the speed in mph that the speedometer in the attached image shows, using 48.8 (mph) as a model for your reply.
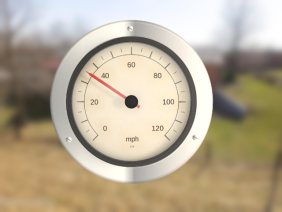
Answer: 35 (mph)
